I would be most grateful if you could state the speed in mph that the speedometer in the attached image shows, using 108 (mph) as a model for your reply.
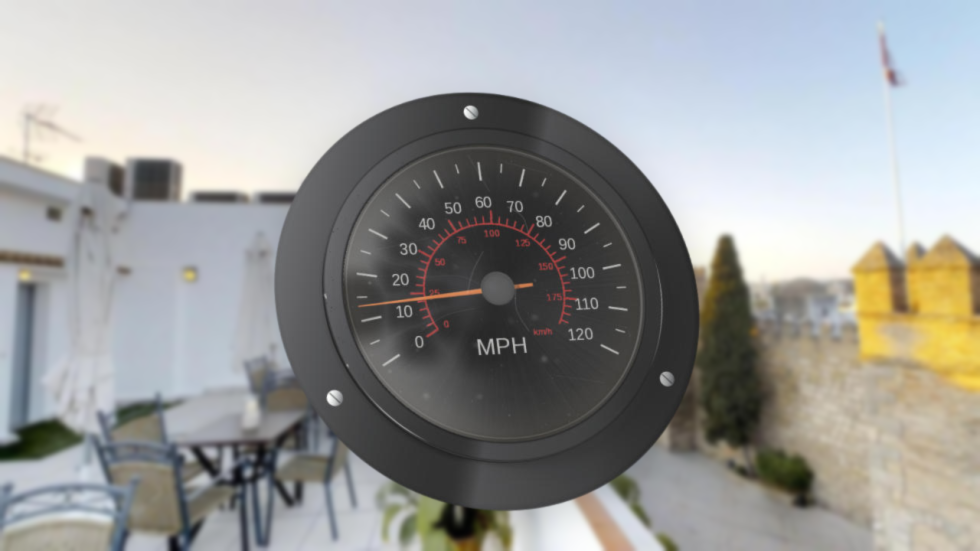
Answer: 12.5 (mph)
